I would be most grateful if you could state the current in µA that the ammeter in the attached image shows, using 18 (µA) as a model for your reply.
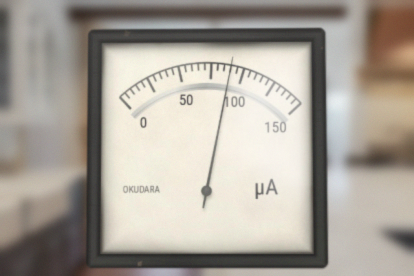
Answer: 90 (µA)
